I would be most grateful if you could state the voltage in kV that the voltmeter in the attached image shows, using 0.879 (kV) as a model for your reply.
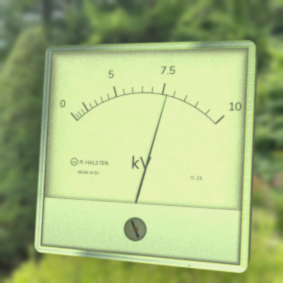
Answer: 7.75 (kV)
